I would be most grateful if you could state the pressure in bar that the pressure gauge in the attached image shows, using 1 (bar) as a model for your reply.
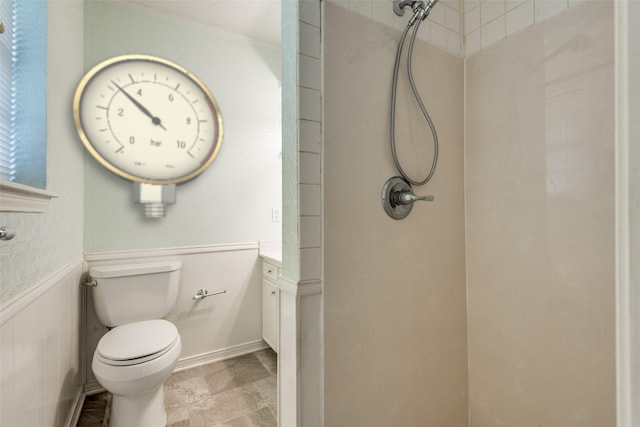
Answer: 3.25 (bar)
